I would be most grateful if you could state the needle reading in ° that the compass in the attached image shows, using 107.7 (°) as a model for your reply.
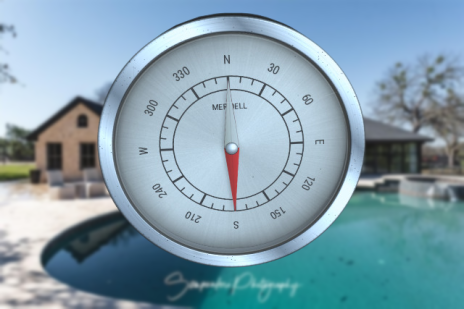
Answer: 180 (°)
